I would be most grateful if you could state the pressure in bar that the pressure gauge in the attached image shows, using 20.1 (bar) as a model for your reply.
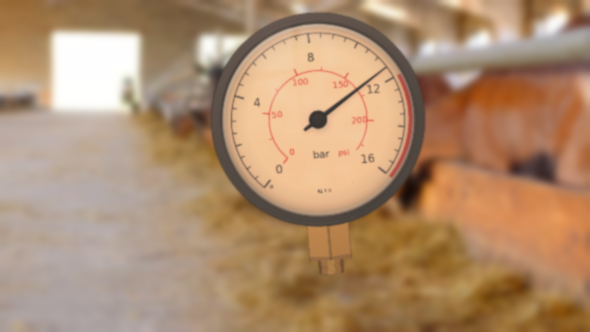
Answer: 11.5 (bar)
